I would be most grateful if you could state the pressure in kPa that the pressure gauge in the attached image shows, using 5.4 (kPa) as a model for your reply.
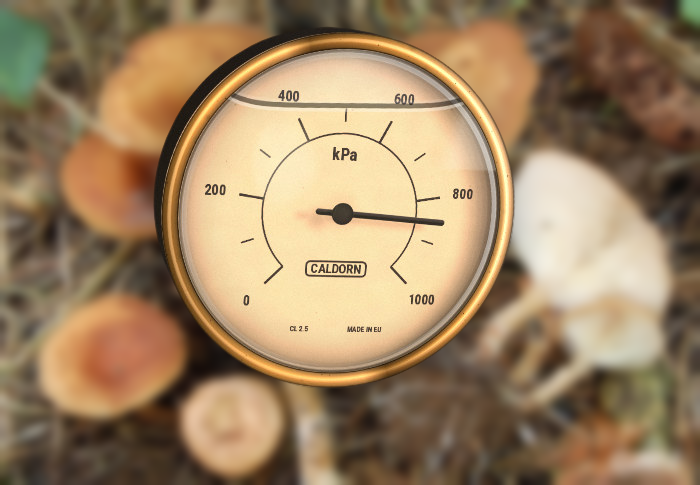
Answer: 850 (kPa)
